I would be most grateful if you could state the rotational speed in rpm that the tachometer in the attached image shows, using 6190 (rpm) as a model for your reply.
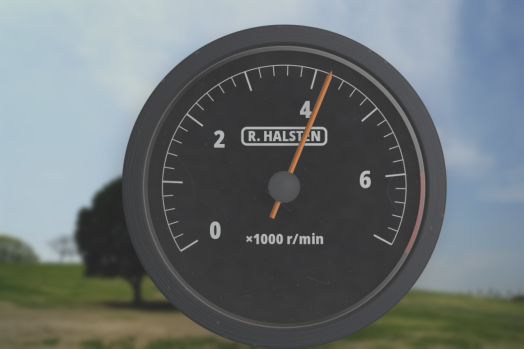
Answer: 4200 (rpm)
